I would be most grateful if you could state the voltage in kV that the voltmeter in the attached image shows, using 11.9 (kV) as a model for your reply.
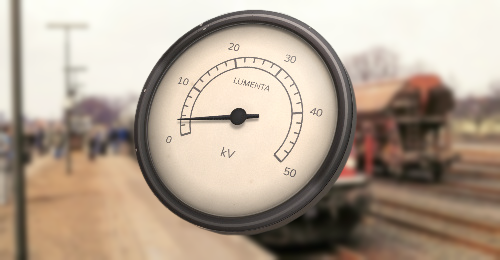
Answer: 3 (kV)
